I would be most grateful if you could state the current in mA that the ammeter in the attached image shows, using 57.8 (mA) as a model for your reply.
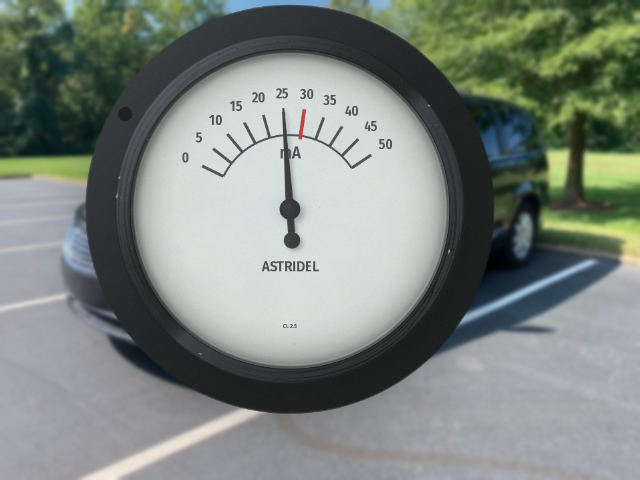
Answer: 25 (mA)
